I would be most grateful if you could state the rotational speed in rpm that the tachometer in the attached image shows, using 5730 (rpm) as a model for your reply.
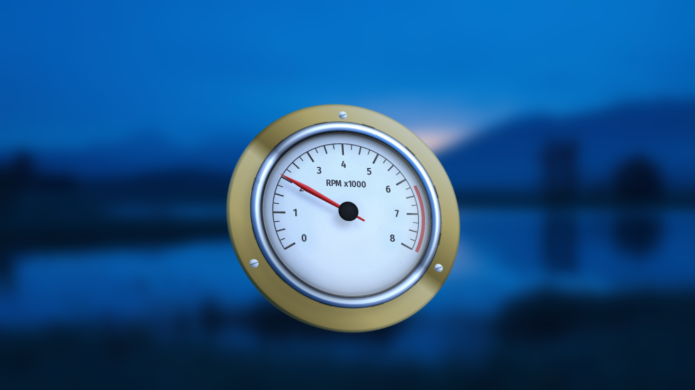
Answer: 2000 (rpm)
